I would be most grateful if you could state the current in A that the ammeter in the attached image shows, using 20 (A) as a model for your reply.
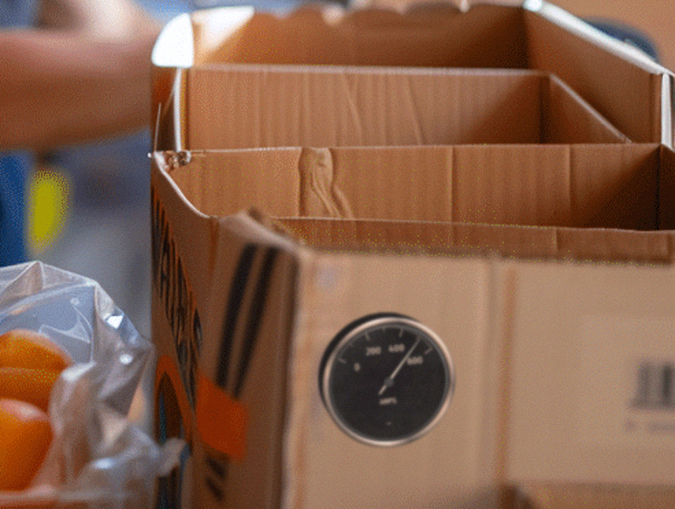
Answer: 500 (A)
